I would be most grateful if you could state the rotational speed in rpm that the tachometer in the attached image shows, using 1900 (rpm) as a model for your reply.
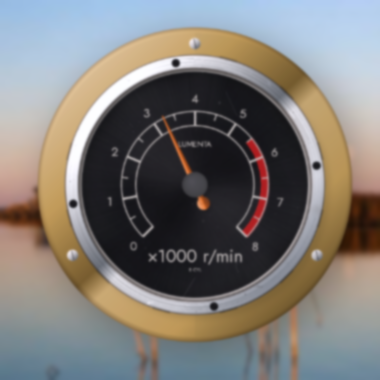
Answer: 3250 (rpm)
